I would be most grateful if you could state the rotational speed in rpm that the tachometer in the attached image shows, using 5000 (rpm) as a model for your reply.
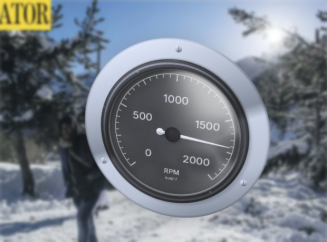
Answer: 1700 (rpm)
